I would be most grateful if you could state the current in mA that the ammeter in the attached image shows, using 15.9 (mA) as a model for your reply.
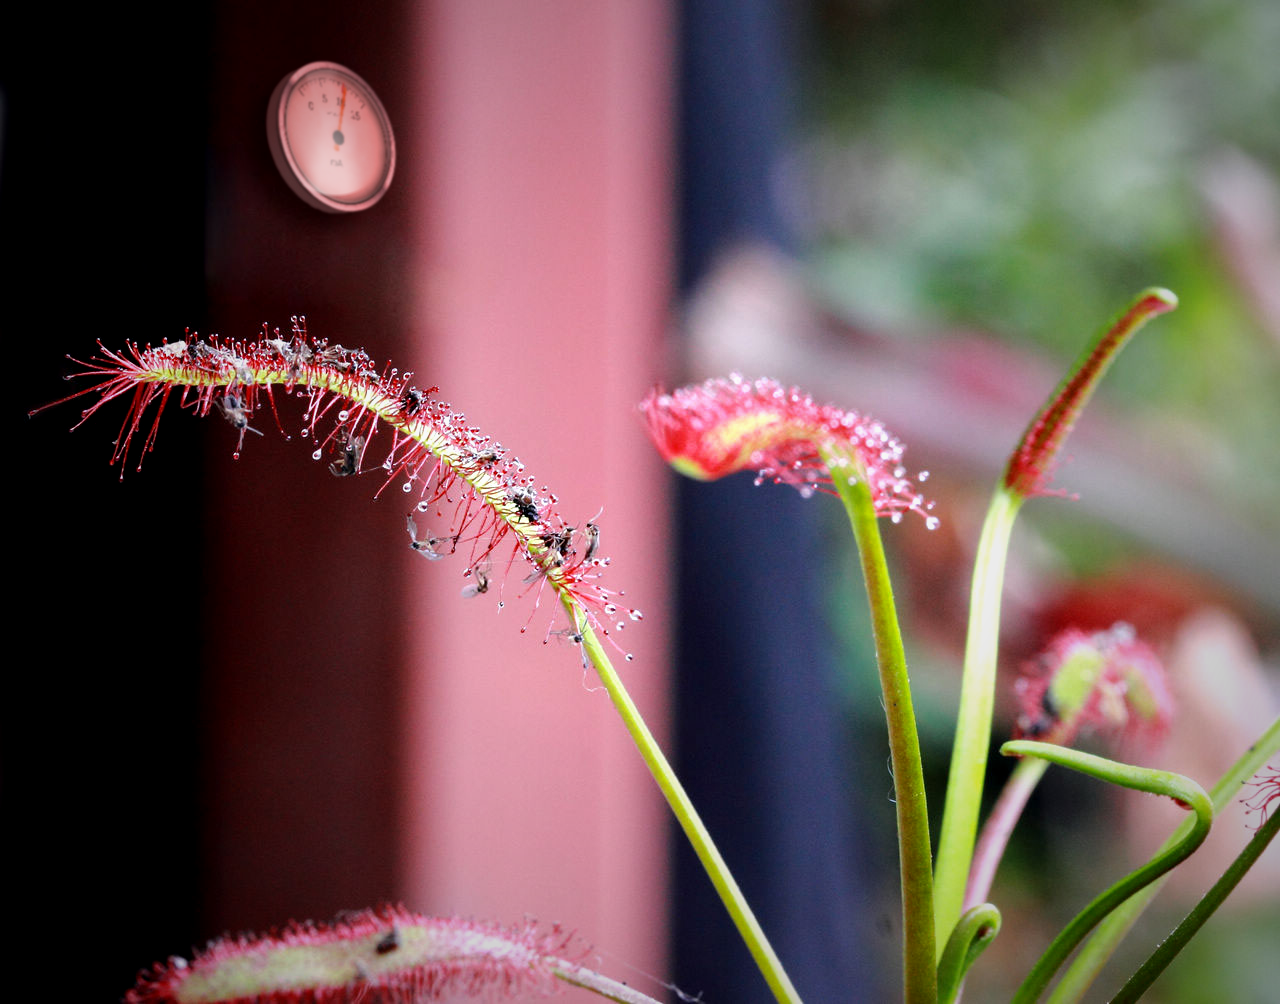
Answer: 10 (mA)
